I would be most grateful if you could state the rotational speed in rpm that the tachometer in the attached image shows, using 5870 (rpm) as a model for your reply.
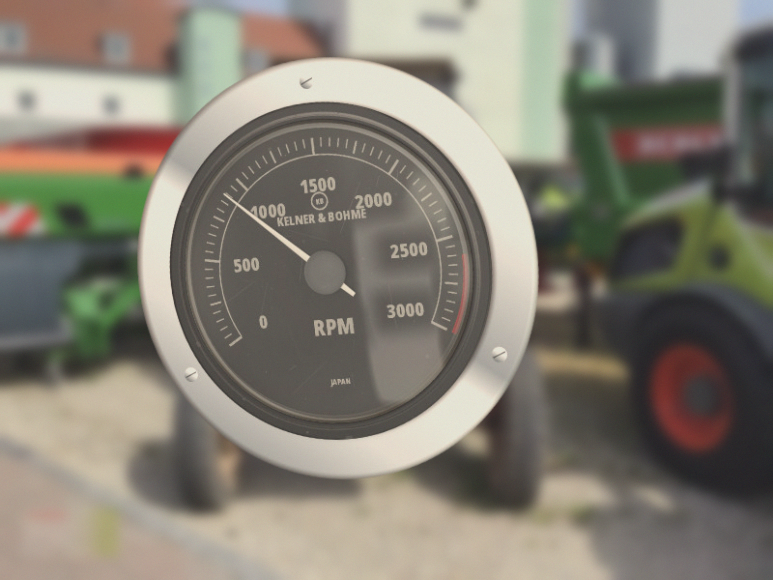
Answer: 900 (rpm)
